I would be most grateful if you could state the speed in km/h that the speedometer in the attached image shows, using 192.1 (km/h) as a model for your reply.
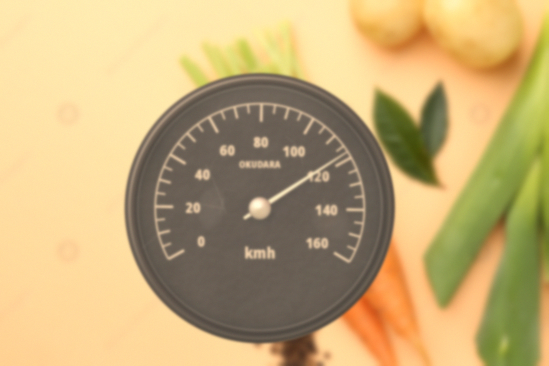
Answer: 117.5 (km/h)
